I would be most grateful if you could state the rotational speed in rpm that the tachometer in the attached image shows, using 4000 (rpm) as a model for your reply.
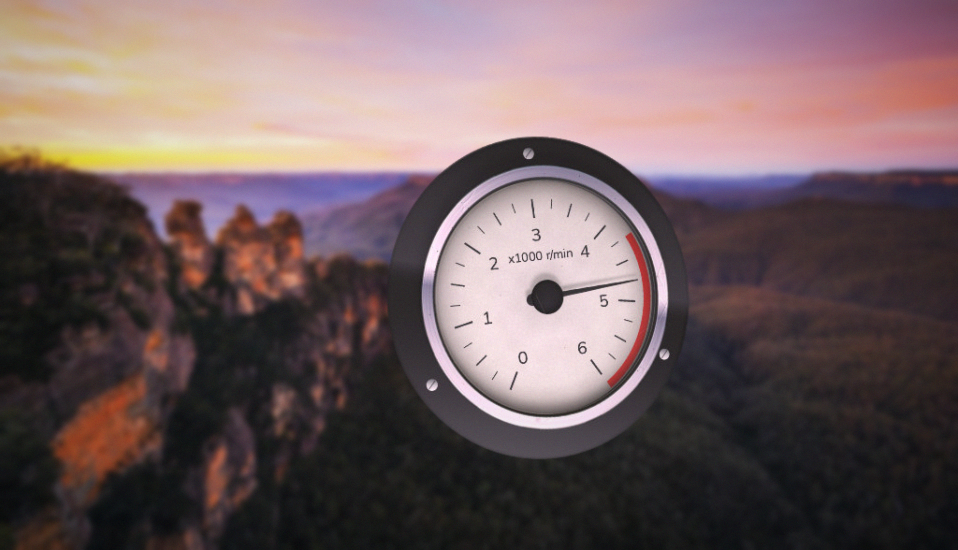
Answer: 4750 (rpm)
